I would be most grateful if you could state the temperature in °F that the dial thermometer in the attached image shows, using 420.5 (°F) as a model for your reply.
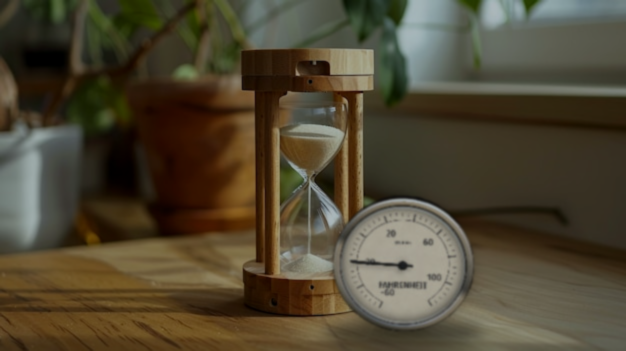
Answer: -20 (°F)
